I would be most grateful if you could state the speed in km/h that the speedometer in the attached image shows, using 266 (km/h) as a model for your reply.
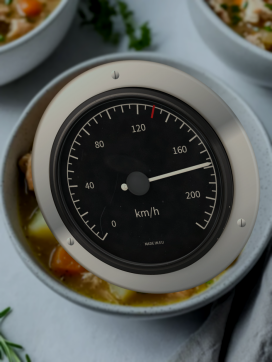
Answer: 177.5 (km/h)
